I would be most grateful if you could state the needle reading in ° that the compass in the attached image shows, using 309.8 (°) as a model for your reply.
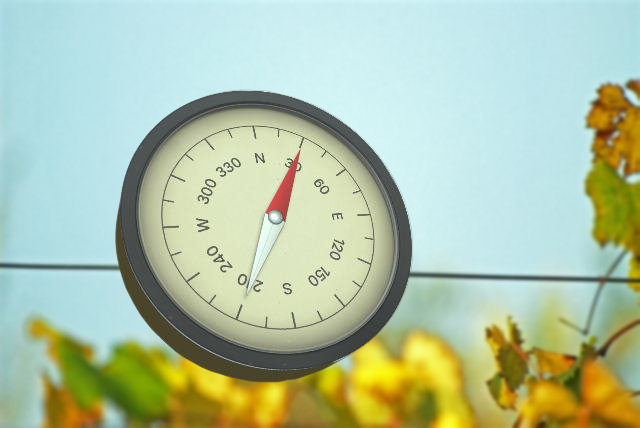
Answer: 30 (°)
